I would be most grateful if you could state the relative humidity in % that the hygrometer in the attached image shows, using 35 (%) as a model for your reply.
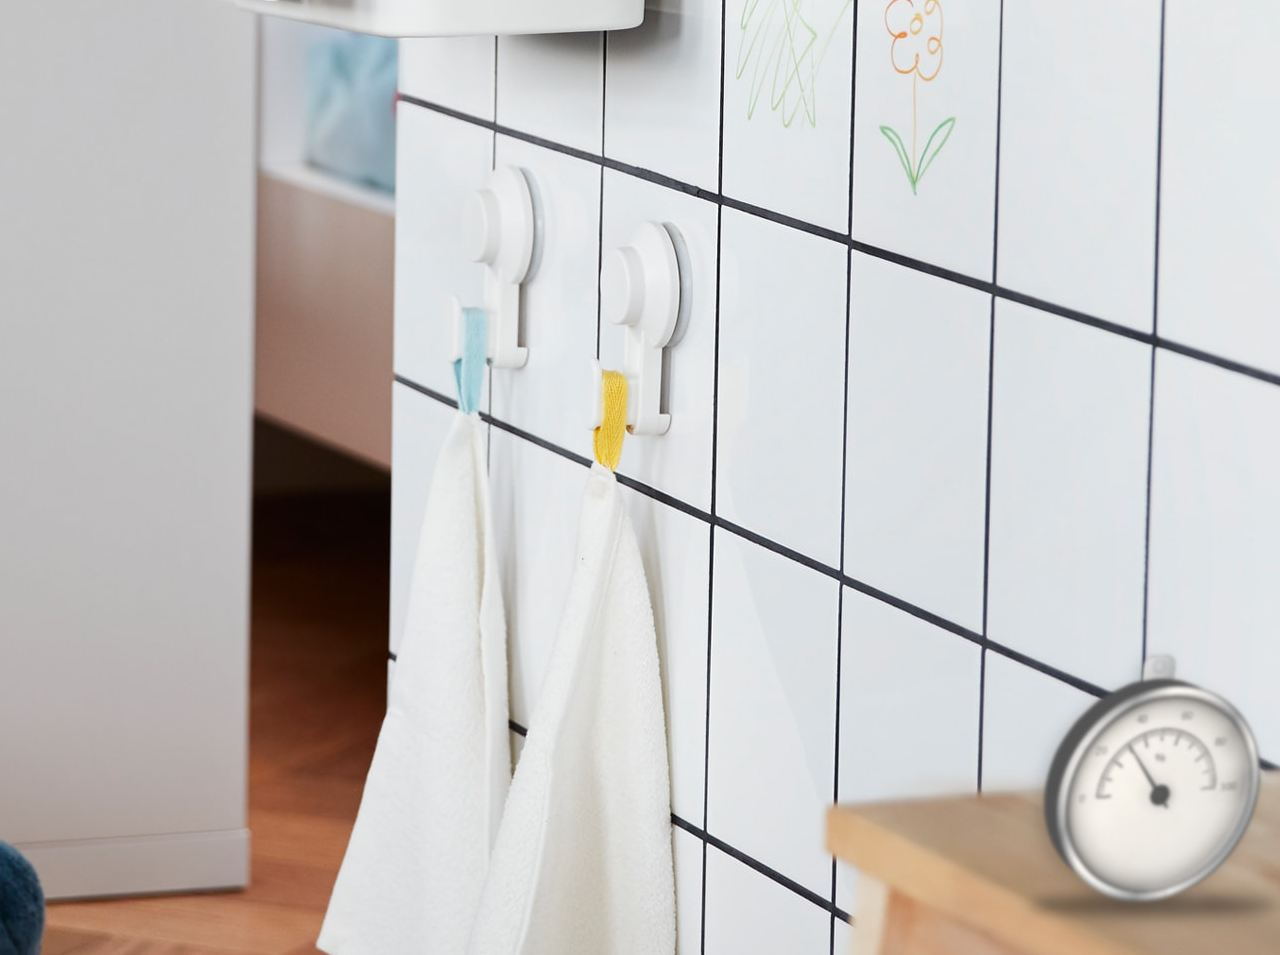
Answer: 30 (%)
